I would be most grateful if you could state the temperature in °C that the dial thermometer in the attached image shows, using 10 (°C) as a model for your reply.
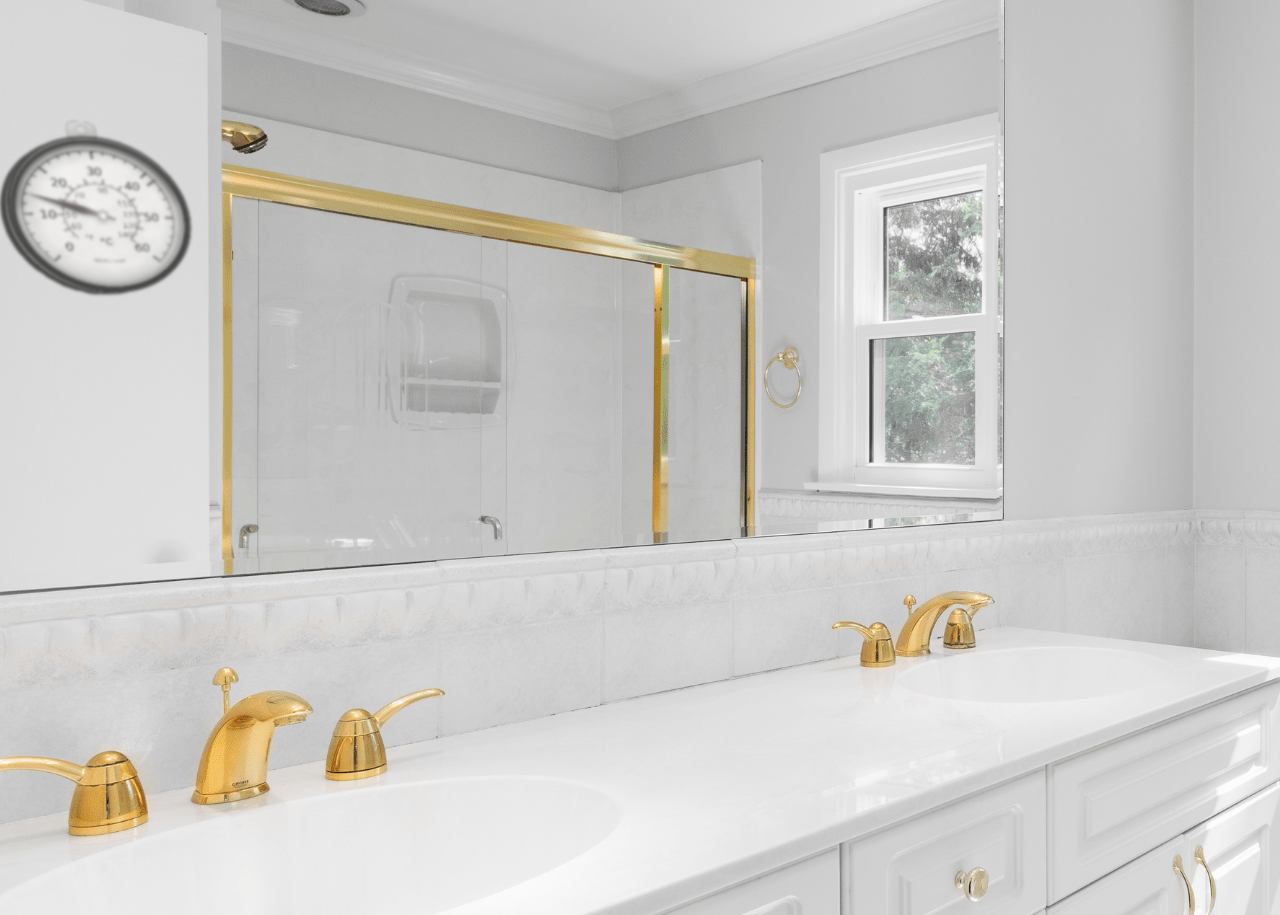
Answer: 14 (°C)
